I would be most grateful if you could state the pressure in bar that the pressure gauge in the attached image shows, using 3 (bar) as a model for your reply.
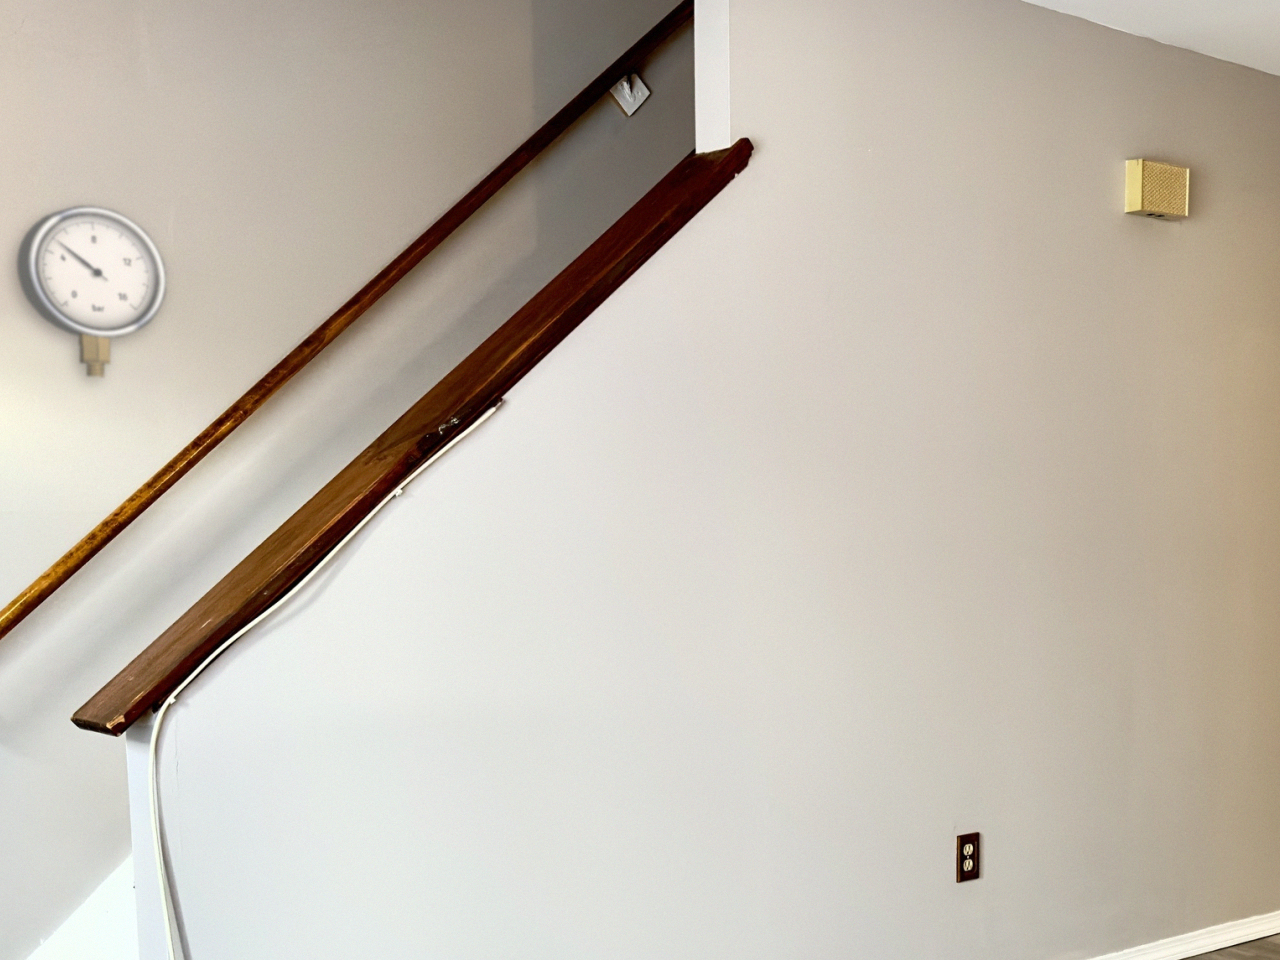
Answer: 5 (bar)
